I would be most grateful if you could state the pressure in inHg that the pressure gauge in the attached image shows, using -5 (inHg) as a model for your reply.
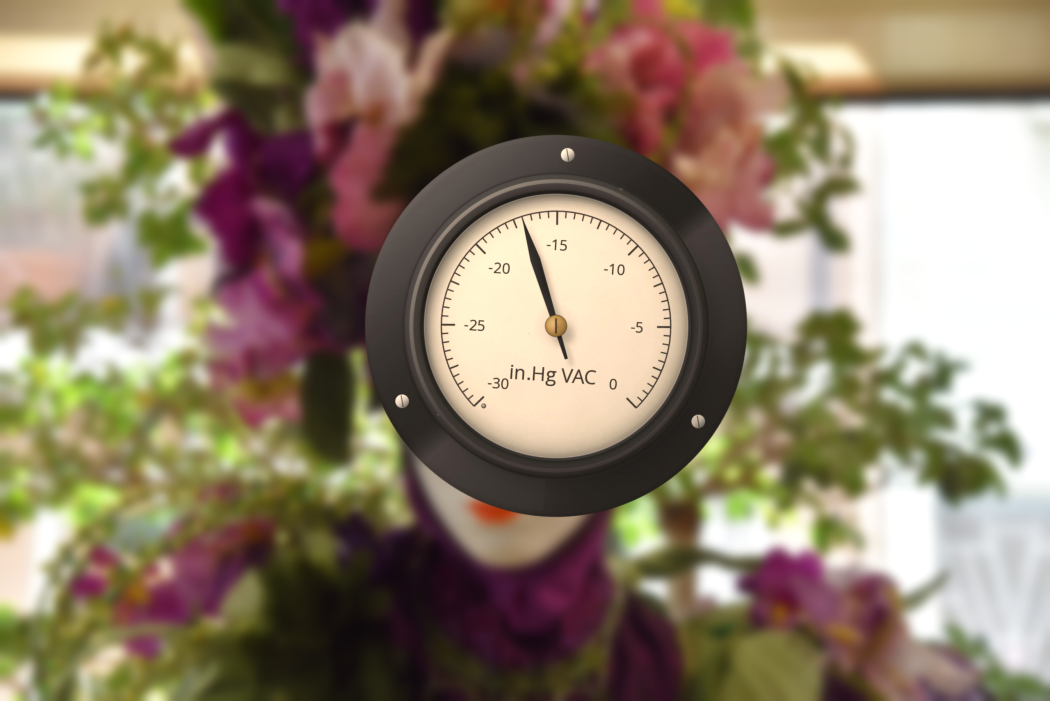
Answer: -17 (inHg)
